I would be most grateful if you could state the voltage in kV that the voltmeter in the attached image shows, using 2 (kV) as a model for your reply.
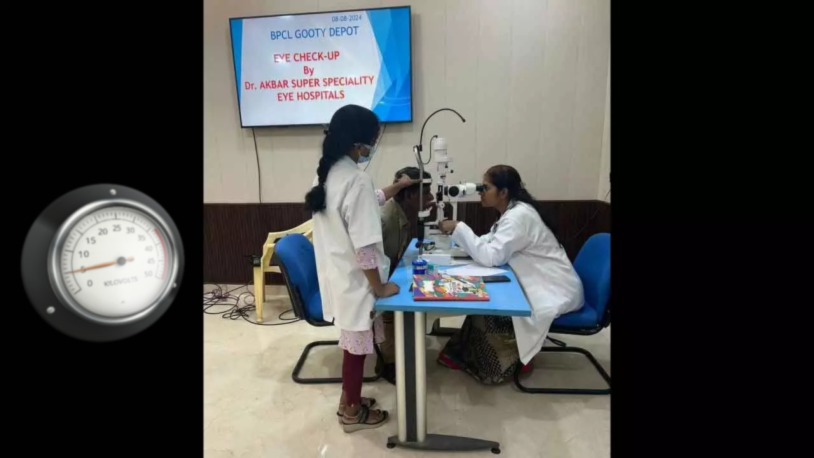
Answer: 5 (kV)
